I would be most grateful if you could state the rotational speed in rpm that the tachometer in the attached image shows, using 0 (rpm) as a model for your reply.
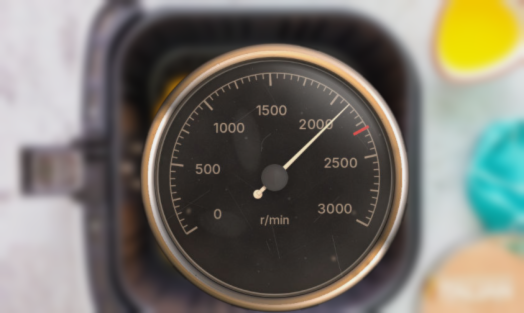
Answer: 2100 (rpm)
